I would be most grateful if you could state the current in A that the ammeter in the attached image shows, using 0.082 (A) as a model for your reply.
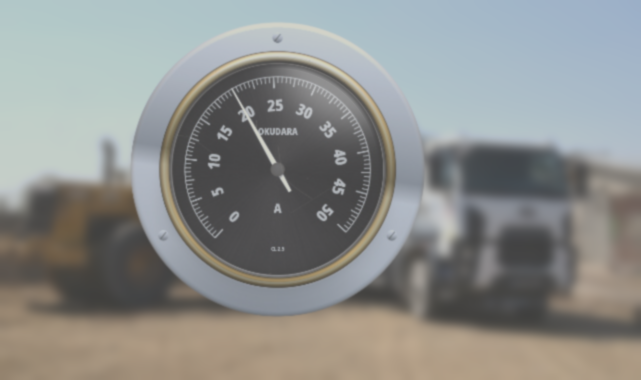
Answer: 20 (A)
